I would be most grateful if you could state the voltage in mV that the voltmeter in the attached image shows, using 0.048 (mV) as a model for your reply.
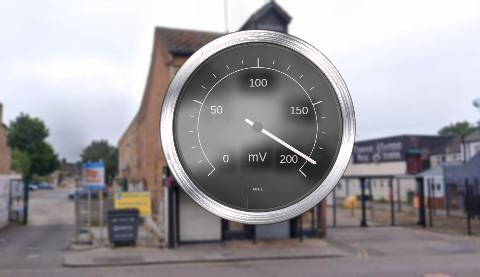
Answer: 190 (mV)
